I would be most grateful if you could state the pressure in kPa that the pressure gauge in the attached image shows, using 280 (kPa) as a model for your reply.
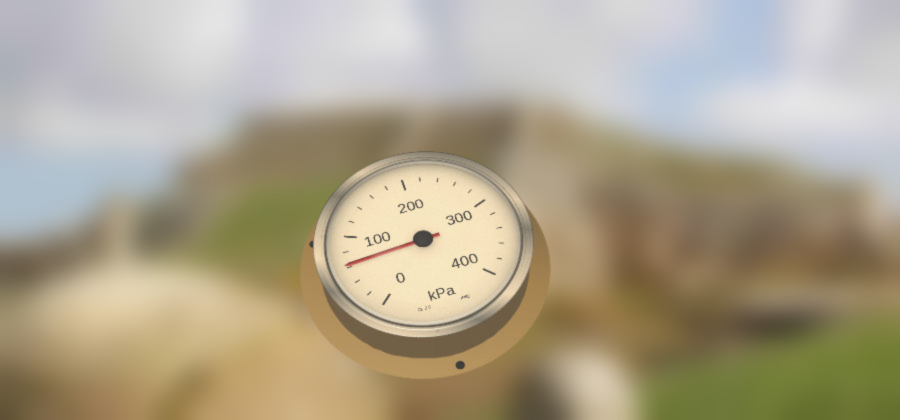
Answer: 60 (kPa)
